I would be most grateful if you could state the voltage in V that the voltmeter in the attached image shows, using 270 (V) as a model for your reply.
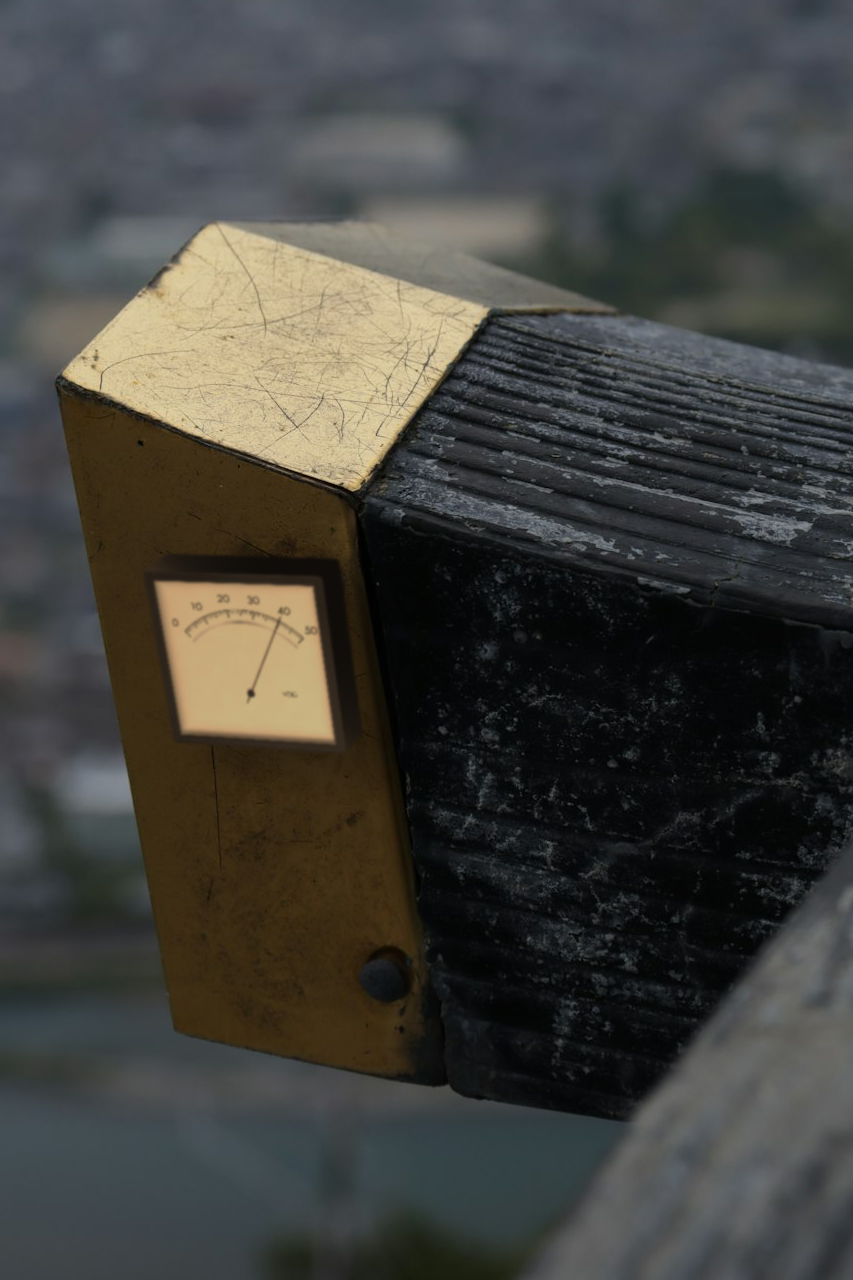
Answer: 40 (V)
